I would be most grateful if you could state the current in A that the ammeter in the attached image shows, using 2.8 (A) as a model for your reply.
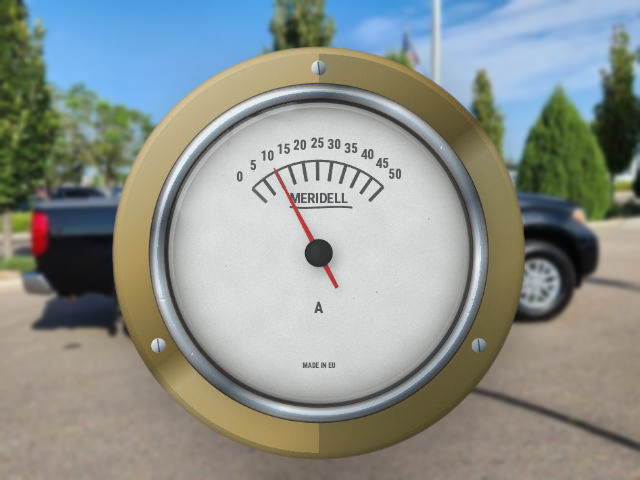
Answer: 10 (A)
